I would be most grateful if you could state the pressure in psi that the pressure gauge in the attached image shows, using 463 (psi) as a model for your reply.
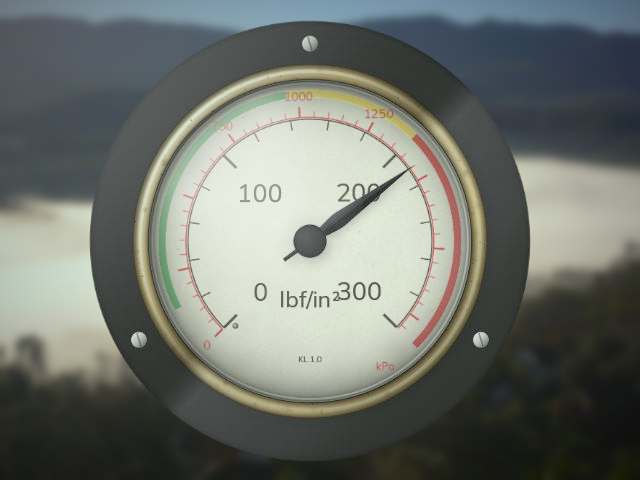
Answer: 210 (psi)
